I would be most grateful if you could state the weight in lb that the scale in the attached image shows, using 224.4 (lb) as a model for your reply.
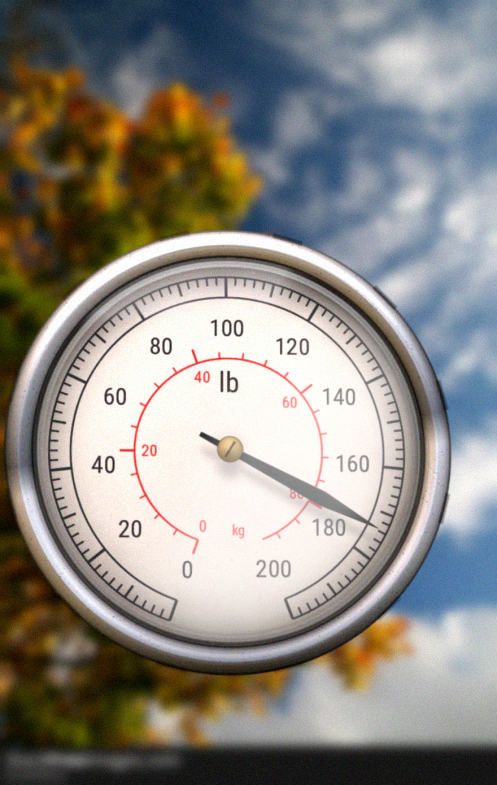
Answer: 174 (lb)
